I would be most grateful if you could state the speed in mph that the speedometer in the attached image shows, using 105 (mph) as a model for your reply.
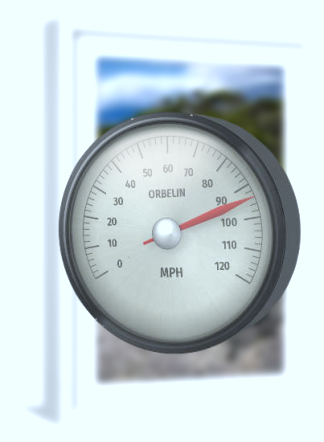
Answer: 94 (mph)
